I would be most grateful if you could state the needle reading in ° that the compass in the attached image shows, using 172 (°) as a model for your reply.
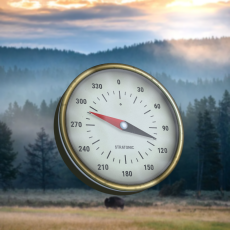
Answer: 290 (°)
